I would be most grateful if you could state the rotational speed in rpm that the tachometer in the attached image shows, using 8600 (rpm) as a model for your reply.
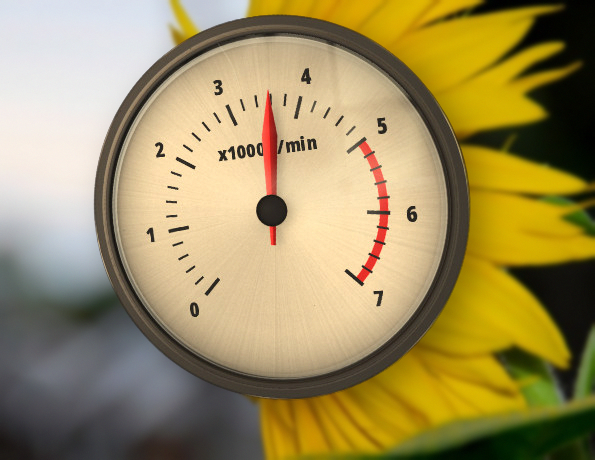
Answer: 3600 (rpm)
